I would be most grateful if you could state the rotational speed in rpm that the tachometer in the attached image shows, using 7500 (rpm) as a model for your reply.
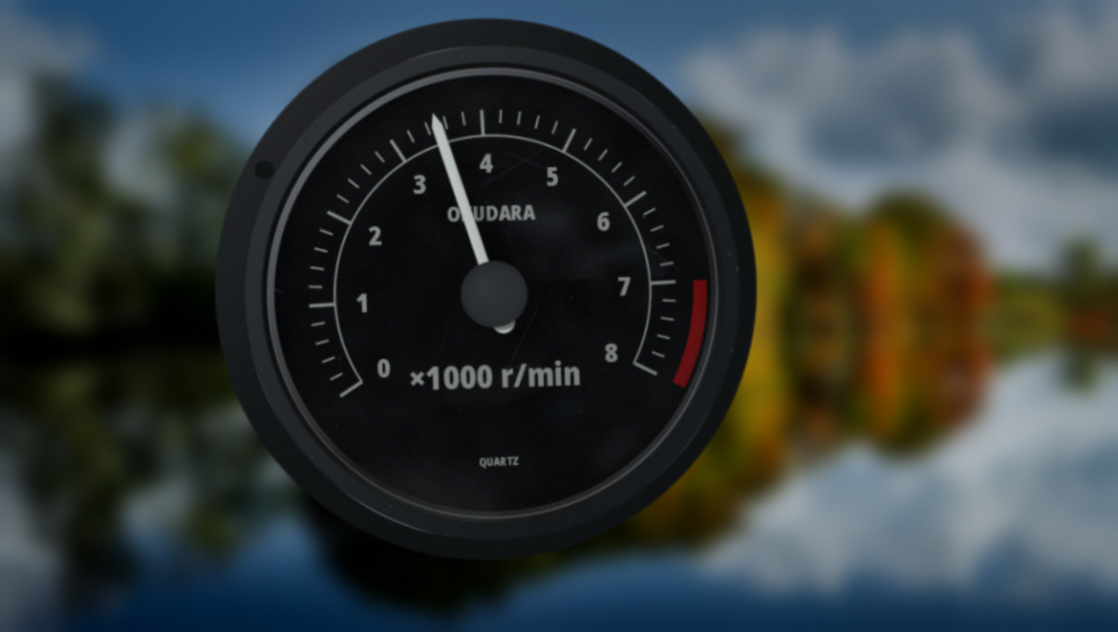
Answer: 3500 (rpm)
